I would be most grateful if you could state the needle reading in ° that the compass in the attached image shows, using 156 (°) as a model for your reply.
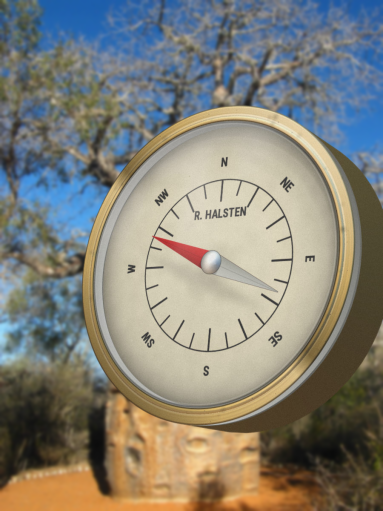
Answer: 292.5 (°)
